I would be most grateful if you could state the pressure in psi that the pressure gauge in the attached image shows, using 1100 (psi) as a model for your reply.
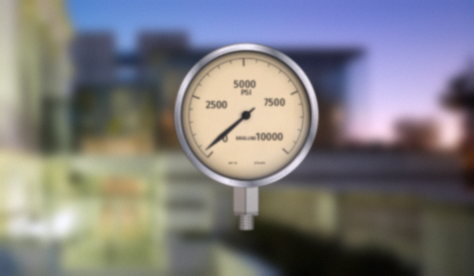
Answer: 250 (psi)
